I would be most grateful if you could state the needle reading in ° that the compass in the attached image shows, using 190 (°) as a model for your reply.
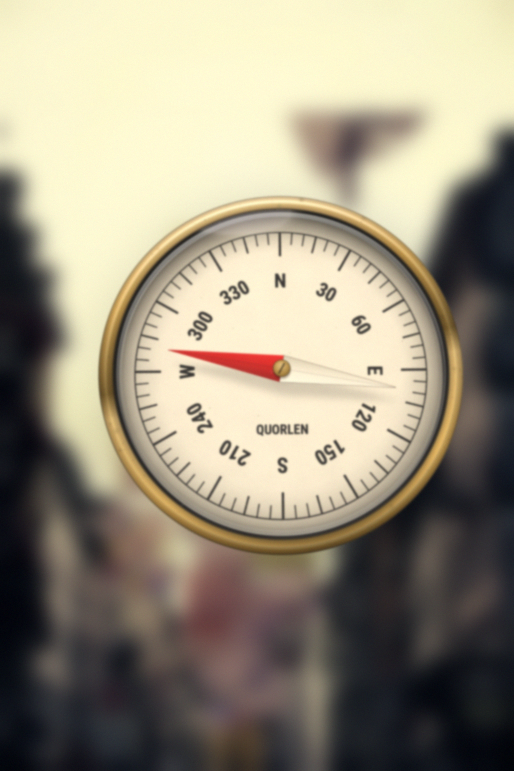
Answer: 280 (°)
